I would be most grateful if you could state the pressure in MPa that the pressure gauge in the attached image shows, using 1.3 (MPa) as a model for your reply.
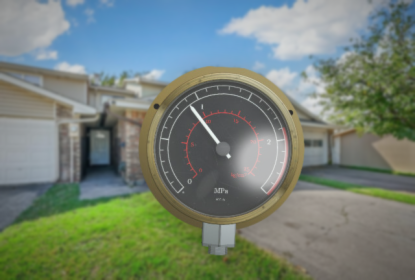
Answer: 0.9 (MPa)
